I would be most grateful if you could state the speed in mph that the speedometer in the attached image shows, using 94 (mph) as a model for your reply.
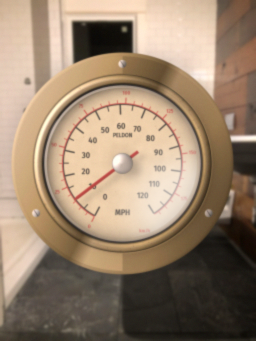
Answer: 10 (mph)
